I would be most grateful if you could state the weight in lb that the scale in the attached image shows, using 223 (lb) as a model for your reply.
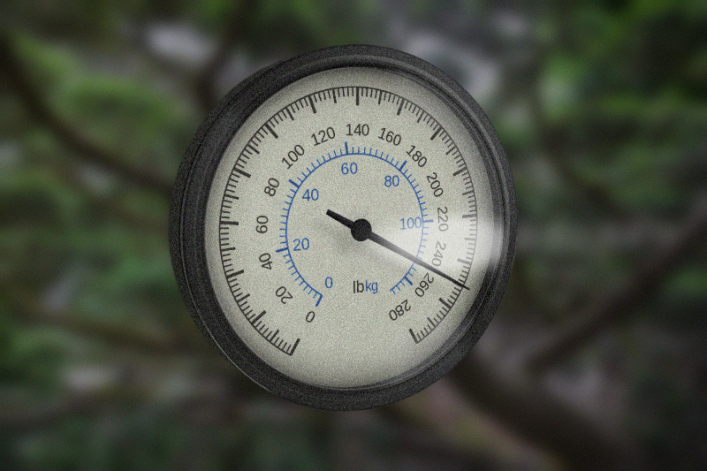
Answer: 250 (lb)
